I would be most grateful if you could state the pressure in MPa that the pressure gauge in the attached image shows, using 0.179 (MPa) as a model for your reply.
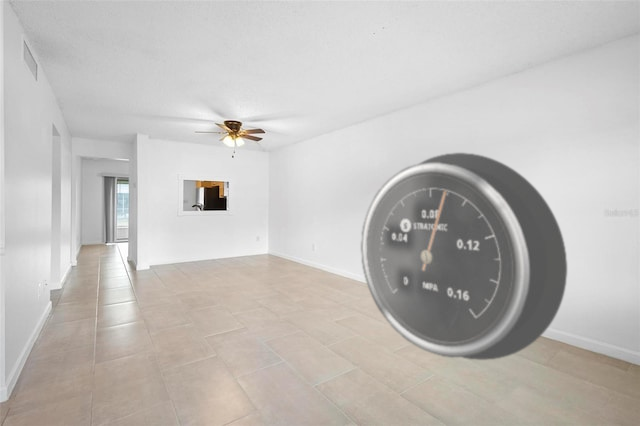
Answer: 0.09 (MPa)
